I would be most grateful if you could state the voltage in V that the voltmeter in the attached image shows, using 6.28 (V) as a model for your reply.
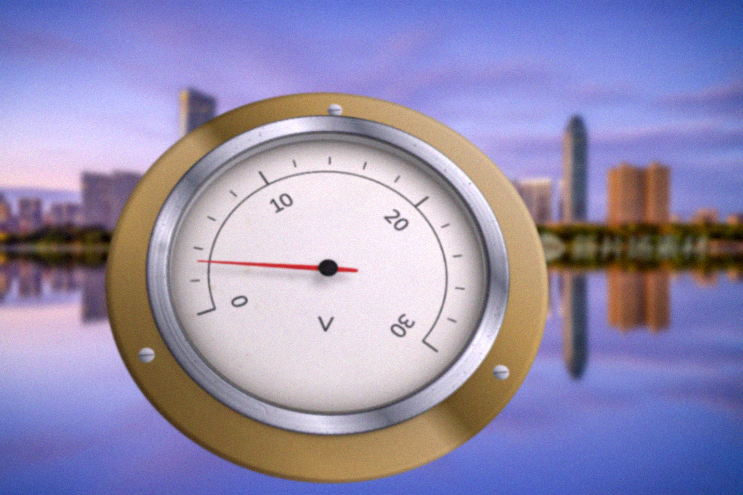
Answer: 3 (V)
